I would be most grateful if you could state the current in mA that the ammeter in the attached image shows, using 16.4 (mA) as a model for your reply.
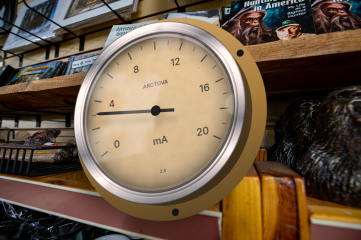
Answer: 3 (mA)
